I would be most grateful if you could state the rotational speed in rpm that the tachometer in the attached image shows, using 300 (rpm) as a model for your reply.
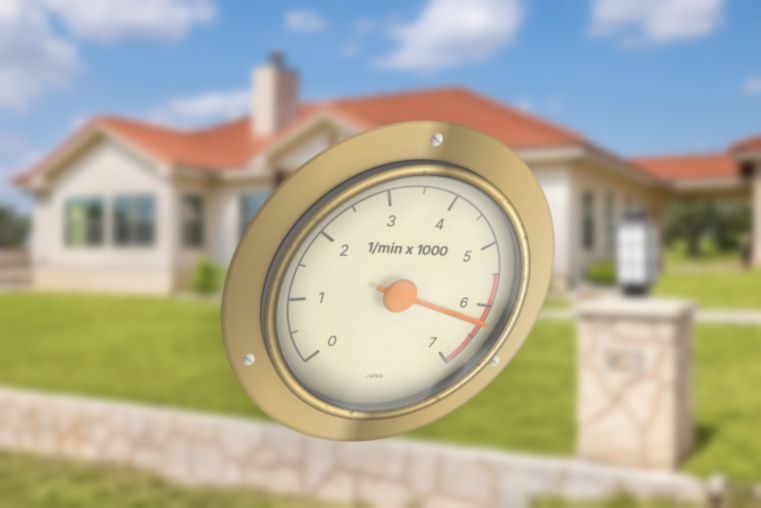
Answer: 6250 (rpm)
